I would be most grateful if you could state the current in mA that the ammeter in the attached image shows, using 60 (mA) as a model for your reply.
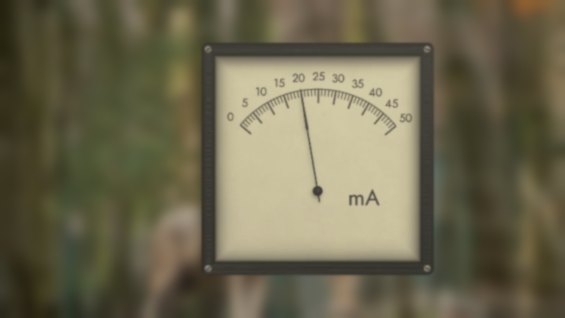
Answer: 20 (mA)
